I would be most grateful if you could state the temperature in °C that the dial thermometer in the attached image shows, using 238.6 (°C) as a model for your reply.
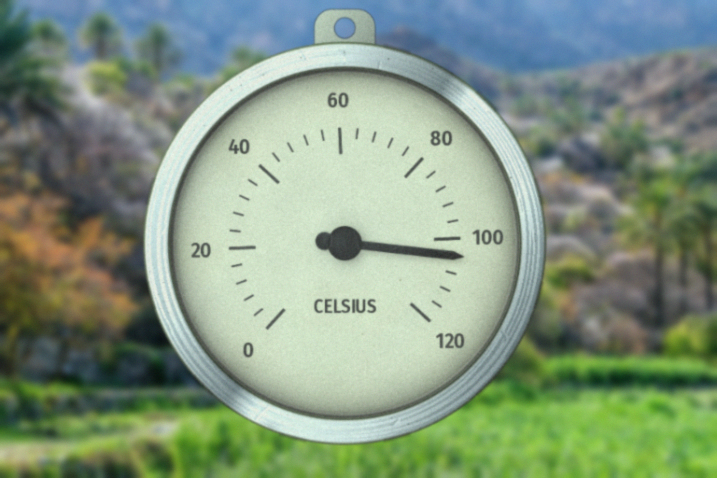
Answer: 104 (°C)
